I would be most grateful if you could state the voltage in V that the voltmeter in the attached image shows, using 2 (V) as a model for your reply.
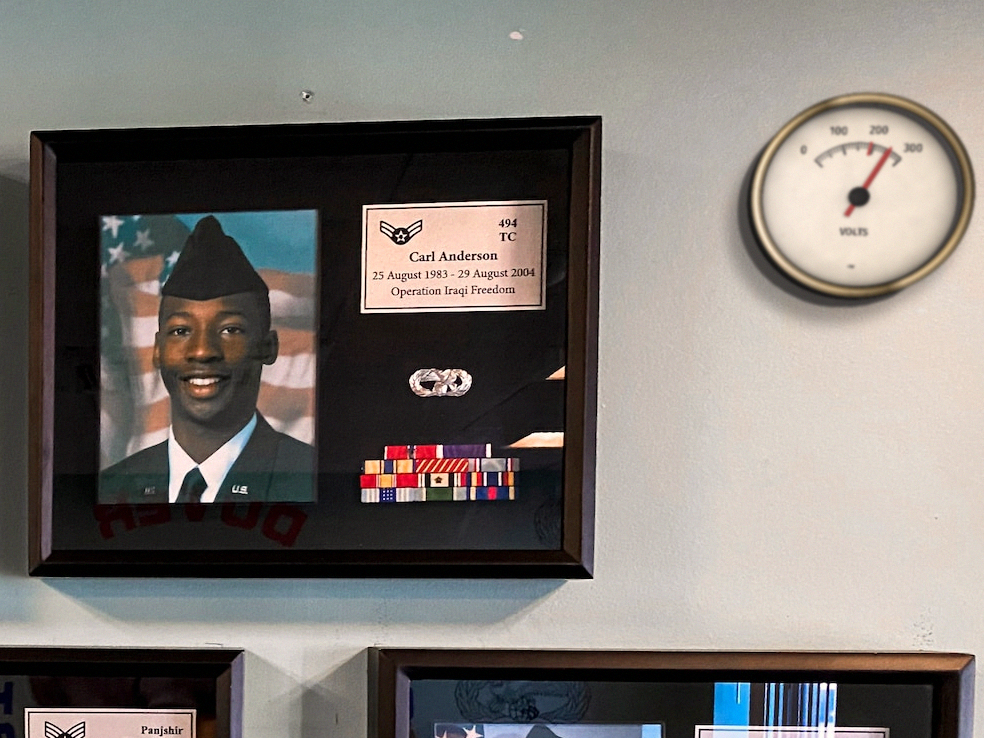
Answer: 250 (V)
